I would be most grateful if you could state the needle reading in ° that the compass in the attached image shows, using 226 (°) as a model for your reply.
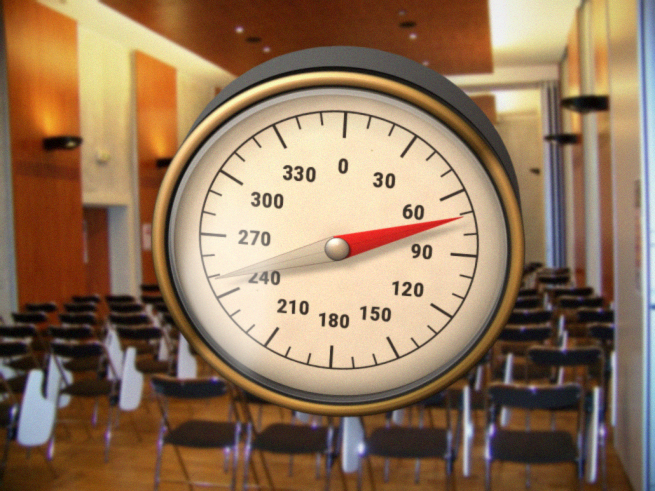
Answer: 70 (°)
